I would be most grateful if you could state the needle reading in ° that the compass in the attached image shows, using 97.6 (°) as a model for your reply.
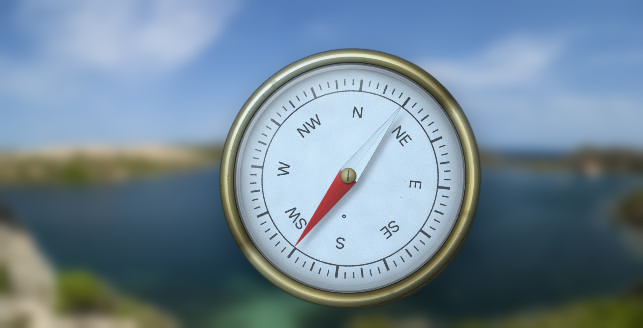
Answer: 210 (°)
